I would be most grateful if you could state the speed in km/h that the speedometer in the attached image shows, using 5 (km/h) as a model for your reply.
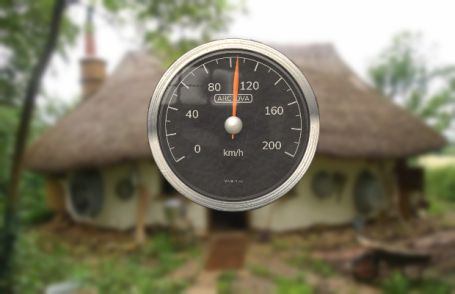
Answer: 105 (km/h)
